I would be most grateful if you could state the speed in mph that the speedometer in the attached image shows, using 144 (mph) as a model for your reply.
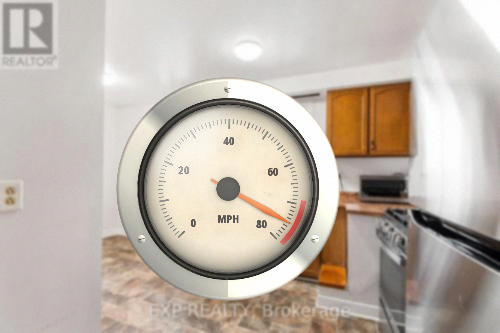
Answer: 75 (mph)
